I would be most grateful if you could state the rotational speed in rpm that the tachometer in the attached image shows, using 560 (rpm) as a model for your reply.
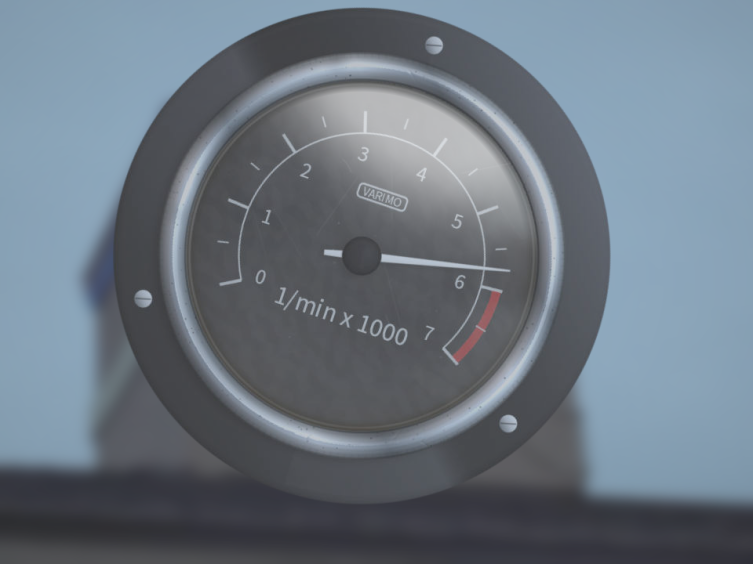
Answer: 5750 (rpm)
